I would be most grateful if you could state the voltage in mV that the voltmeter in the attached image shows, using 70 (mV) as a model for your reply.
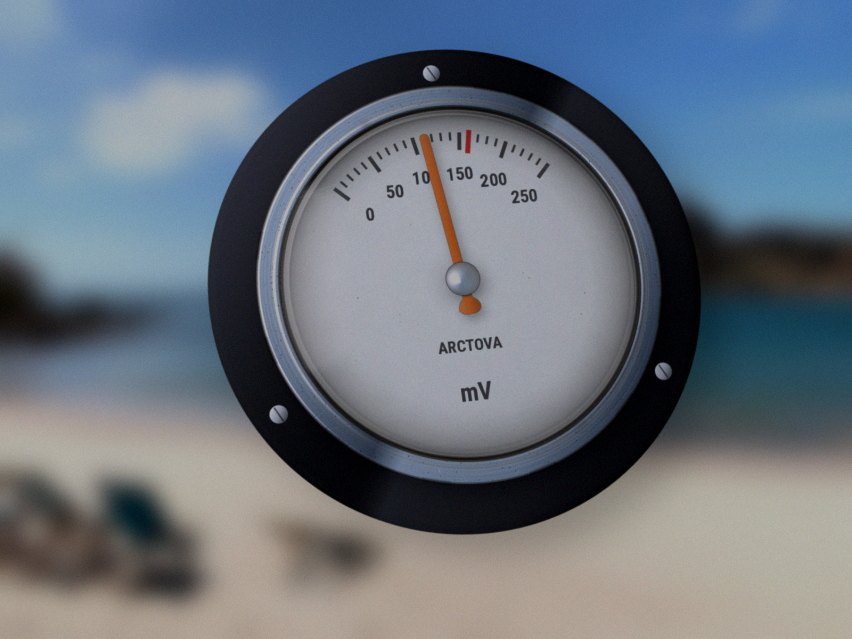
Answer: 110 (mV)
